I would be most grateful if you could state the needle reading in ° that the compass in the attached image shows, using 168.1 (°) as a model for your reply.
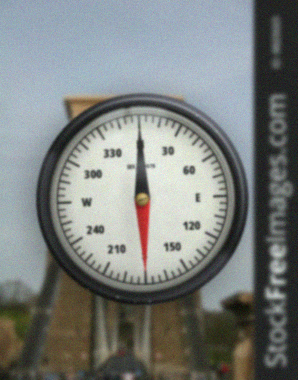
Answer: 180 (°)
